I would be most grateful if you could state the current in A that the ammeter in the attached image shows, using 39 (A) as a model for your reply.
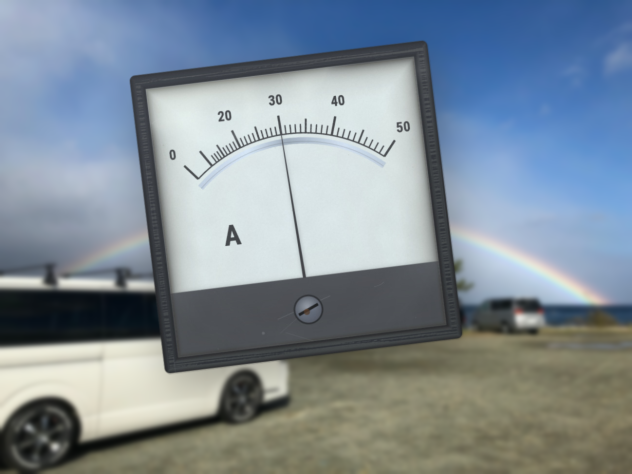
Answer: 30 (A)
